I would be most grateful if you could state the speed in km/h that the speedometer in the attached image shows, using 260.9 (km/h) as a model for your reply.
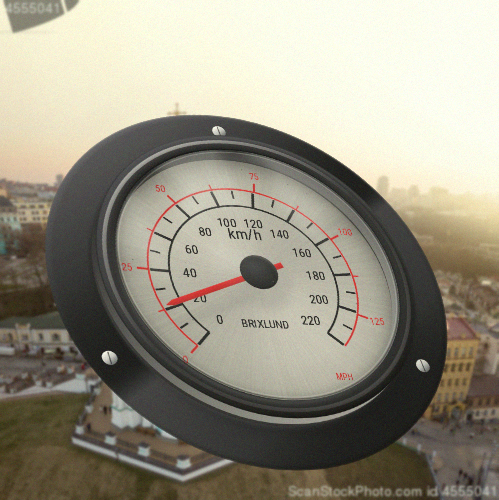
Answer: 20 (km/h)
